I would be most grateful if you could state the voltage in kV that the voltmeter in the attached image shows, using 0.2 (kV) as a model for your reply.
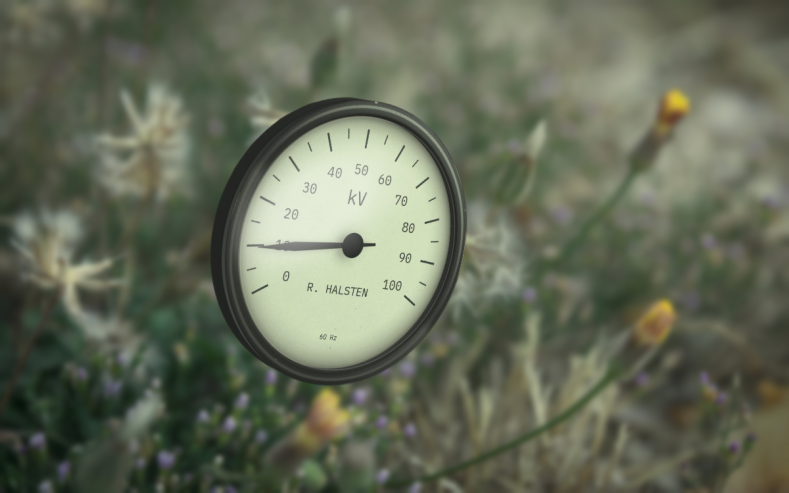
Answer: 10 (kV)
